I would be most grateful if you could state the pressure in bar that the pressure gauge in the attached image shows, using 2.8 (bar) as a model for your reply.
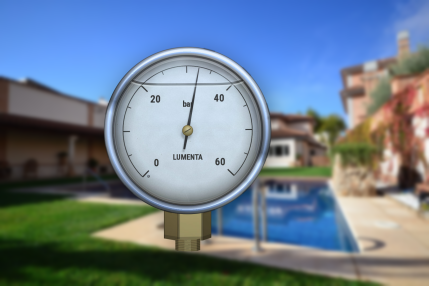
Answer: 32.5 (bar)
